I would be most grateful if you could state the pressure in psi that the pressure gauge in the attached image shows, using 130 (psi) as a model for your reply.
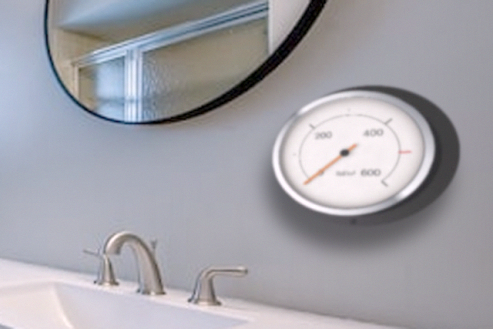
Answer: 0 (psi)
